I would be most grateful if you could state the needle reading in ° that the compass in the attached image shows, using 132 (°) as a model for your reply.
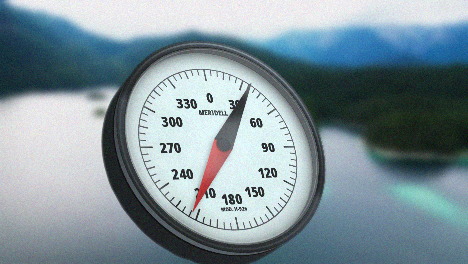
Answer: 215 (°)
